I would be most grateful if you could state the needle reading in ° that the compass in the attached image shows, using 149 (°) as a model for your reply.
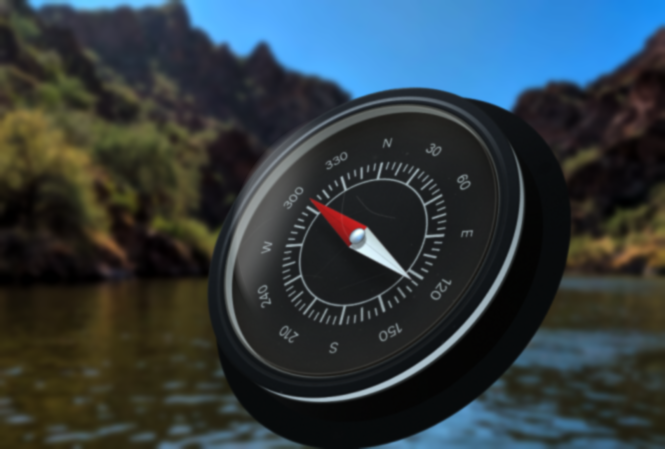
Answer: 305 (°)
